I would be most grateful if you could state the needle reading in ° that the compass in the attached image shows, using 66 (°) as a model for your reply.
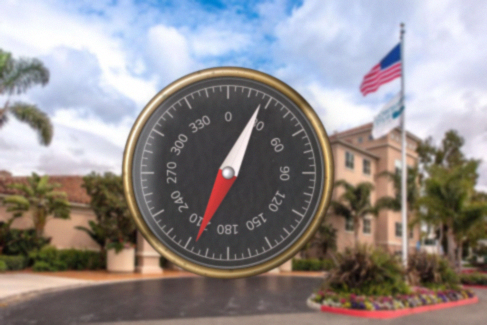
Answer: 205 (°)
